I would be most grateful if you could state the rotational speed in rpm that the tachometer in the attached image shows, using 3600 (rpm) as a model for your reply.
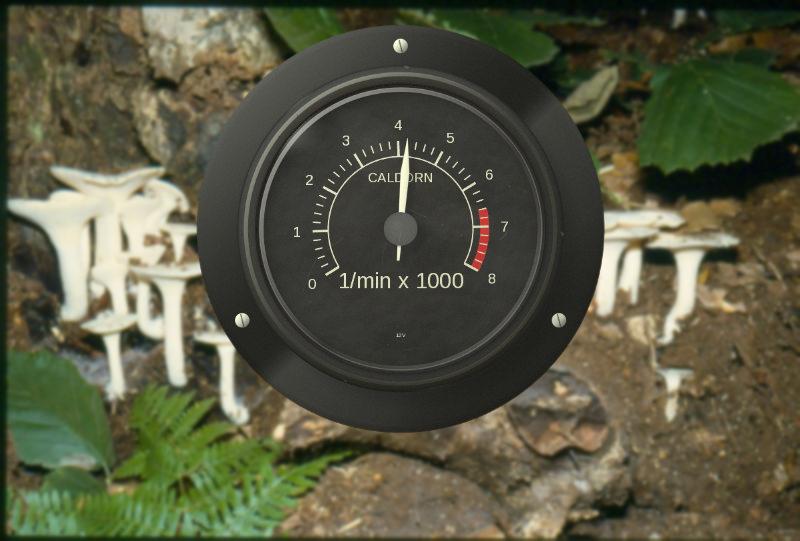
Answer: 4200 (rpm)
